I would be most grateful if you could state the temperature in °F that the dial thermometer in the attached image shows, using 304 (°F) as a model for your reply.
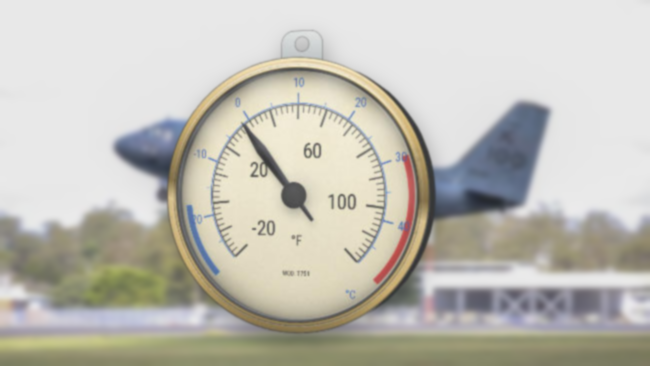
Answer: 30 (°F)
